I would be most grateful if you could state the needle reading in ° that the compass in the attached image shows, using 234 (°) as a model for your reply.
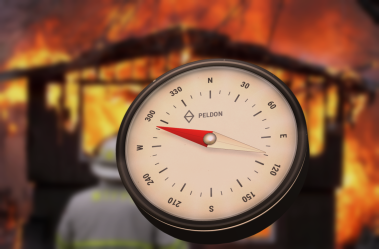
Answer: 290 (°)
